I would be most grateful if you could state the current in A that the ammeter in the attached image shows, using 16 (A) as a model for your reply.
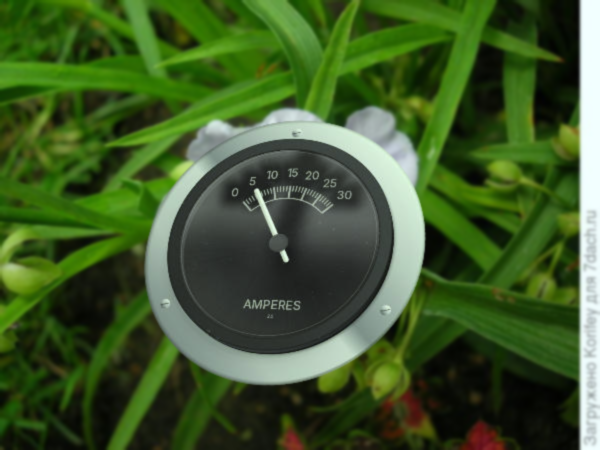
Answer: 5 (A)
